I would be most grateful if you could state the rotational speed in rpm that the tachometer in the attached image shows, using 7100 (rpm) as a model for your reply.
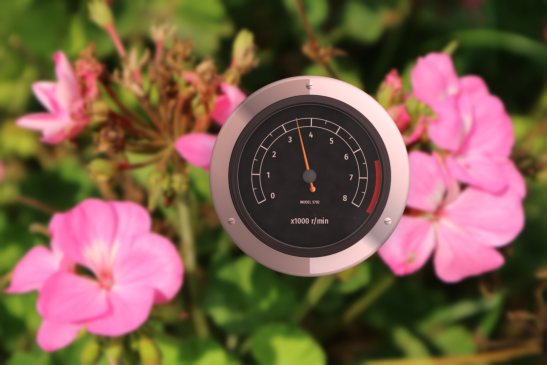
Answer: 3500 (rpm)
